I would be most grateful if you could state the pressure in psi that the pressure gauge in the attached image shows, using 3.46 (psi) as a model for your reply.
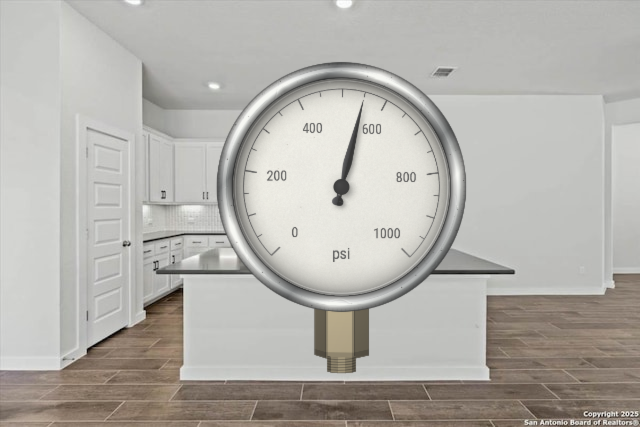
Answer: 550 (psi)
